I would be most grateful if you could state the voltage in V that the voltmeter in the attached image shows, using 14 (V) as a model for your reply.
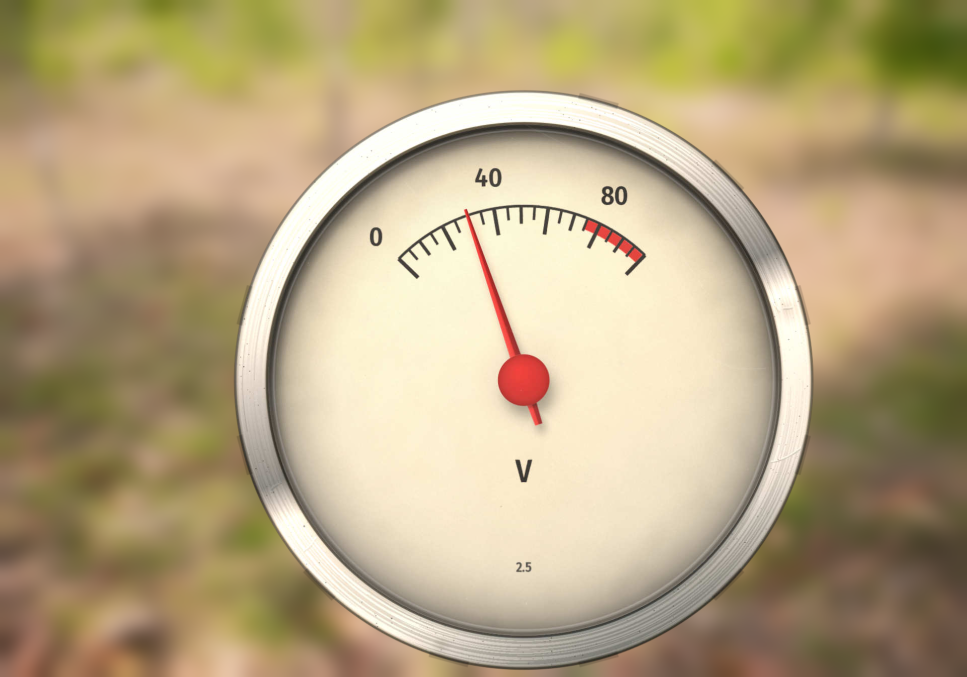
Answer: 30 (V)
